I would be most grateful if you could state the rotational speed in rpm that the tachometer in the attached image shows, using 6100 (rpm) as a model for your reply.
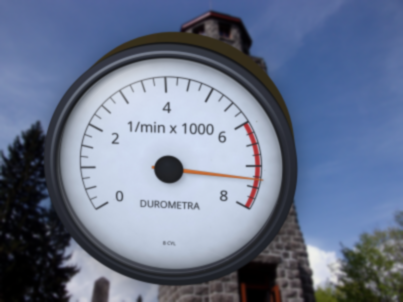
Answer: 7250 (rpm)
